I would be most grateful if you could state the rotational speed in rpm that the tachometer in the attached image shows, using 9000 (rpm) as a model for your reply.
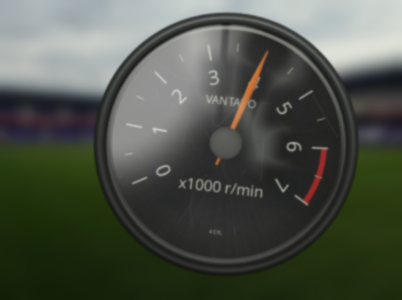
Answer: 4000 (rpm)
